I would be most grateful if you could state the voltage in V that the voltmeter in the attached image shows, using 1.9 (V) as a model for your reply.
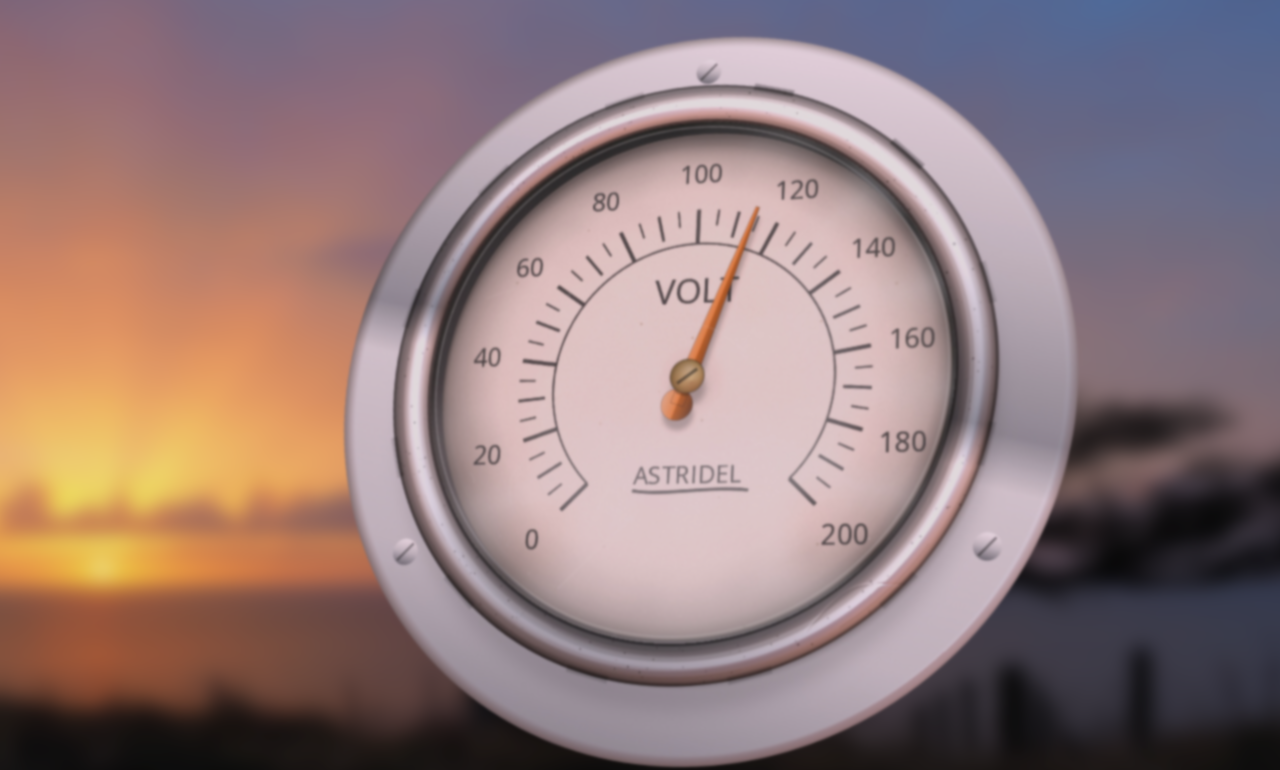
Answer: 115 (V)
